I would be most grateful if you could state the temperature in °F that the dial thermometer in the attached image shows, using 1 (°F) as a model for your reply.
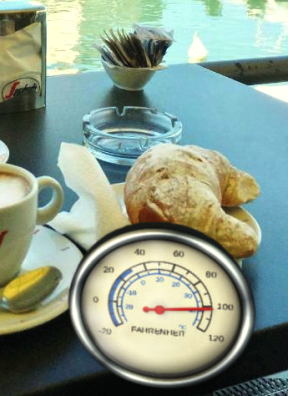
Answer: 100 (°F)
